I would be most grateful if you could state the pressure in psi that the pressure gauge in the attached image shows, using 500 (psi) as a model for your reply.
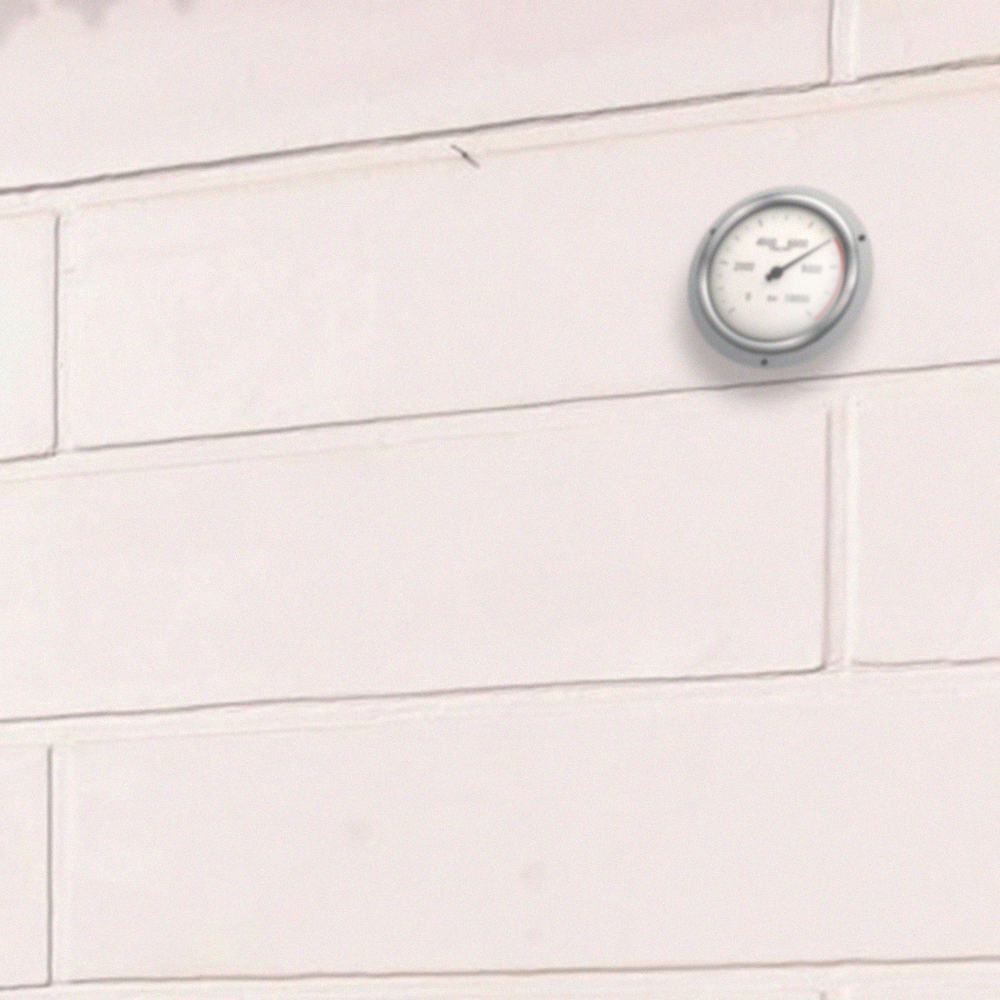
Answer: 7000 (psi)
